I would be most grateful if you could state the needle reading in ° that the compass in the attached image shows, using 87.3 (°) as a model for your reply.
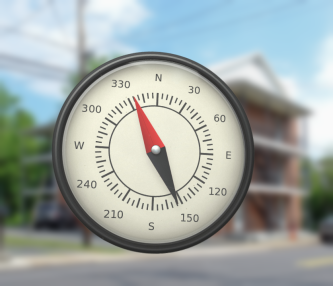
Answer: 335 (°)
